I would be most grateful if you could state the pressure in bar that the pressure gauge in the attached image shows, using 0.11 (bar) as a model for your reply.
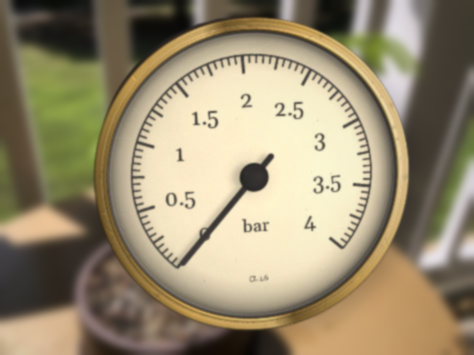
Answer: 0 (bar)
